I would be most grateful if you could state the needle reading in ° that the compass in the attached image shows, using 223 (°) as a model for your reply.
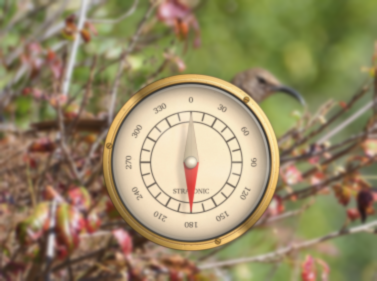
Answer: 180 (°)
